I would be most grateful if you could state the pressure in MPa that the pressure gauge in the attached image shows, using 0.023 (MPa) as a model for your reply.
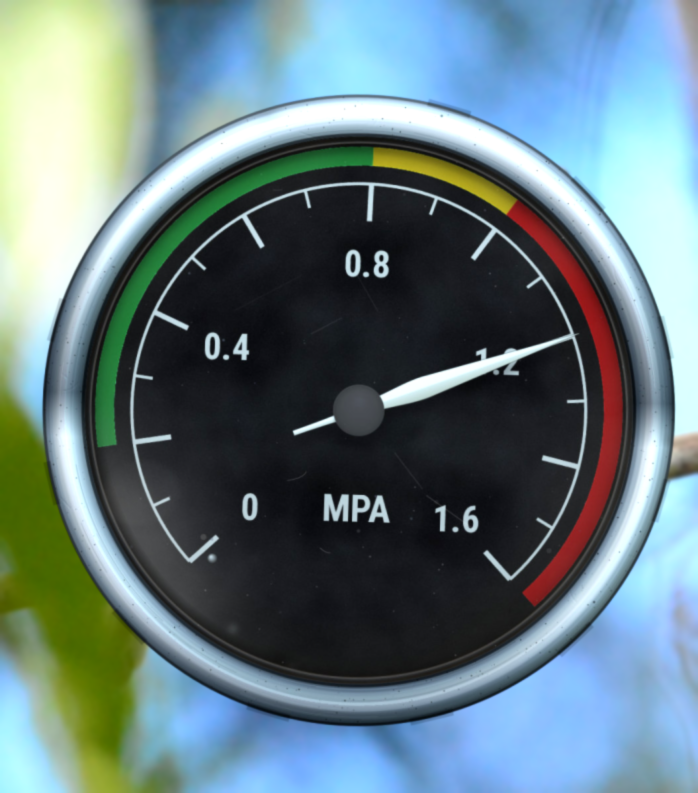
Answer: 1.2 (MPa)
